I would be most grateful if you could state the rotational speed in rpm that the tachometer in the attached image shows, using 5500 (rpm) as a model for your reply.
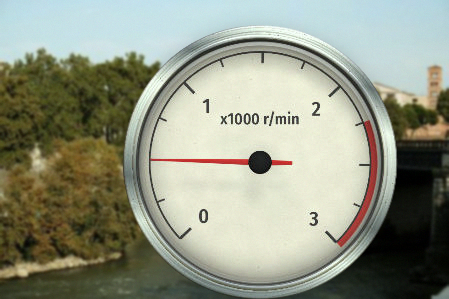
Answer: 500 (rpm)
